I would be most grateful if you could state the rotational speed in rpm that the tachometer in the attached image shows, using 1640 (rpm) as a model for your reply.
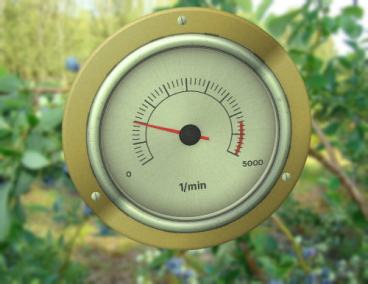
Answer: 1000 (rpm)
